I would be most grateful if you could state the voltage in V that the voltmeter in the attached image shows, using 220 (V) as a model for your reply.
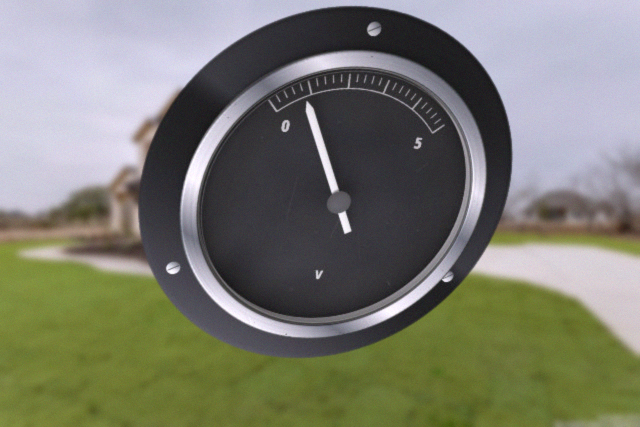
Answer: 0.8 (V)
